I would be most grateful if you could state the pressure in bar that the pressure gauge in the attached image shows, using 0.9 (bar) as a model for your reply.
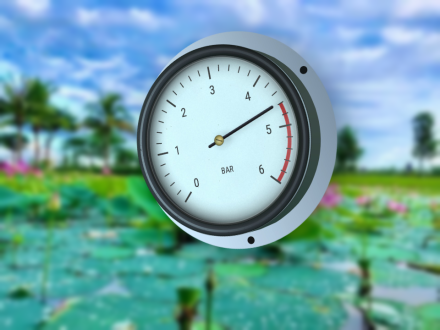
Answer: 4.6 (bar)
